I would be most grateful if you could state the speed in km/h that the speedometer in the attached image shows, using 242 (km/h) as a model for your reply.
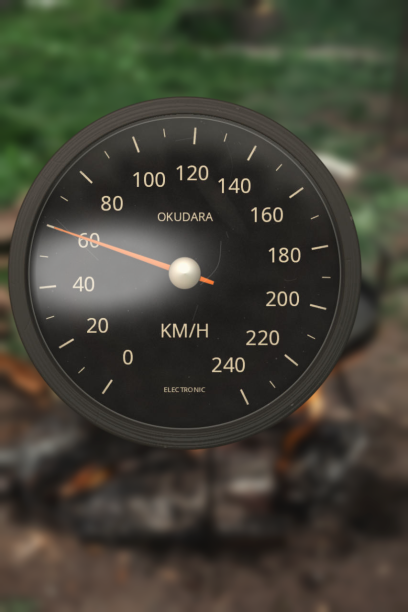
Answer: 60 (km/h)
